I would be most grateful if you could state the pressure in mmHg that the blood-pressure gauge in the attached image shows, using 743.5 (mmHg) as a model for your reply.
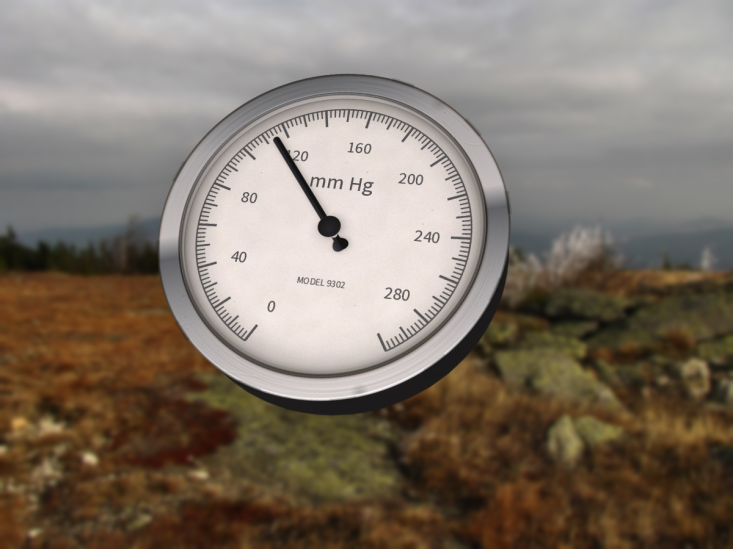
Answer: 114 (mmHg)
